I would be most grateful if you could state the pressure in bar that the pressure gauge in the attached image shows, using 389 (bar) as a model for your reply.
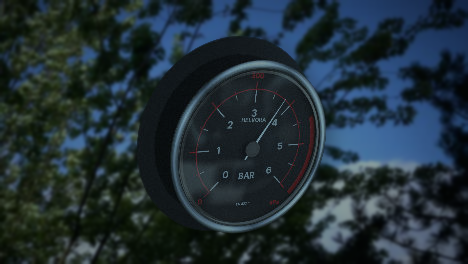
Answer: 3.75 (bar)
